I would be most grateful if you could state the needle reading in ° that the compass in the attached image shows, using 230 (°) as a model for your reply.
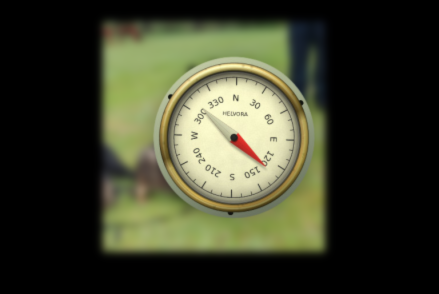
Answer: 130 (°)
